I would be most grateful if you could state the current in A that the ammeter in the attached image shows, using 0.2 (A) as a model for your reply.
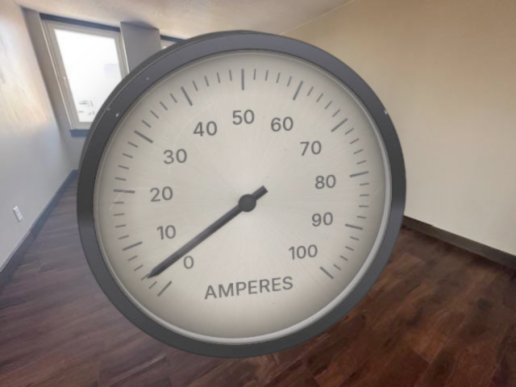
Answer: 4 (A)
